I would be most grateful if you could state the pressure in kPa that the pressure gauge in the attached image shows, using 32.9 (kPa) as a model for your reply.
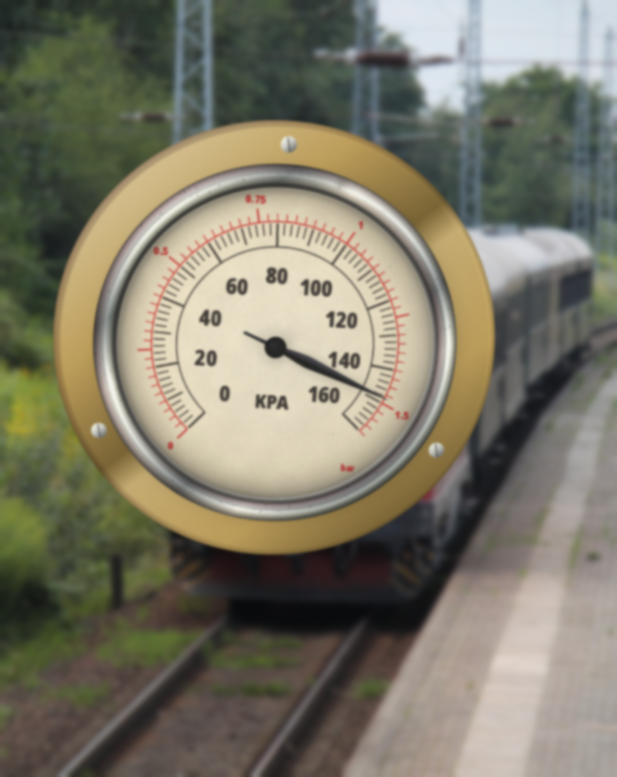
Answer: 148 (kPa)
